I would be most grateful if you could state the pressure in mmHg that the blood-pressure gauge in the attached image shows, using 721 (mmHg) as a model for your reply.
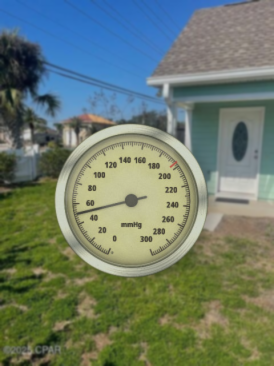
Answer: 50 (mmHg)
